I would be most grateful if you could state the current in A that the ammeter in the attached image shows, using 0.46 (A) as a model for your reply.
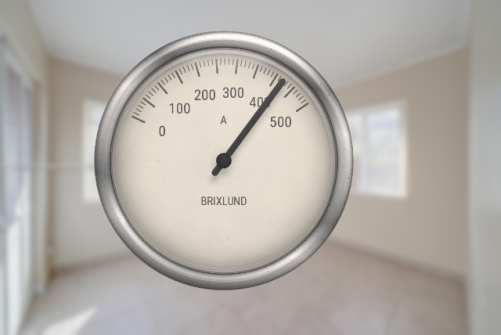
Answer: 420 (A)
